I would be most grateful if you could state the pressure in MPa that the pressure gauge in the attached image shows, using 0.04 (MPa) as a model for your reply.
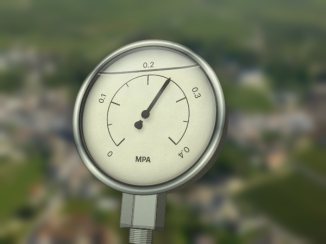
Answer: 0.25 (MPa)
